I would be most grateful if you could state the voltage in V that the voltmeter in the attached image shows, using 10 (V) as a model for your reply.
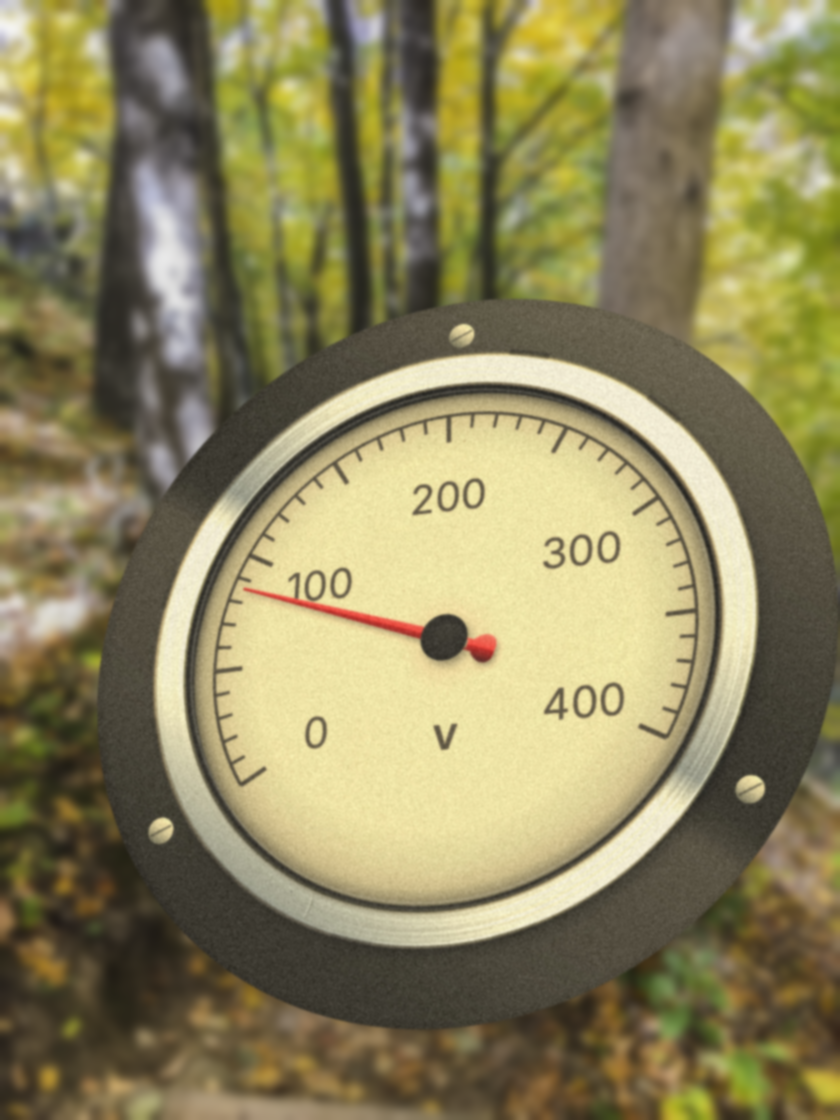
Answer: 85 (V)
